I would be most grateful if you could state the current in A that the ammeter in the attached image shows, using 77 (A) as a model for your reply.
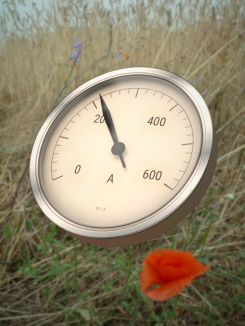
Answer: 220 (A)
